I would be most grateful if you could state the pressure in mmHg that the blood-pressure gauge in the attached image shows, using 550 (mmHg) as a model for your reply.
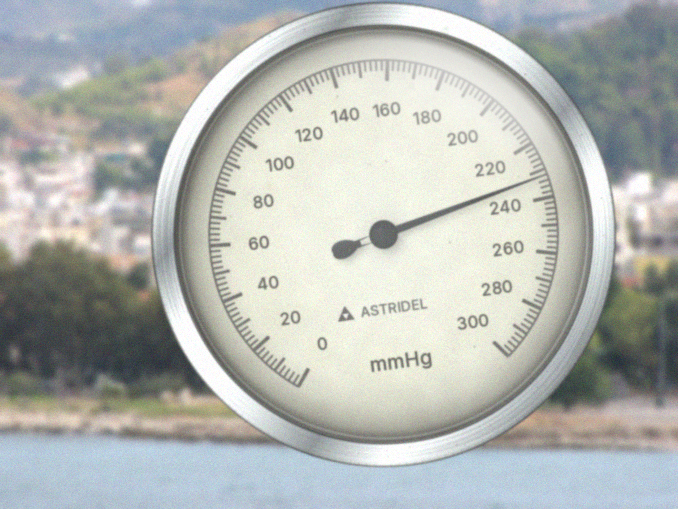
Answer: 232 (mmHg)
